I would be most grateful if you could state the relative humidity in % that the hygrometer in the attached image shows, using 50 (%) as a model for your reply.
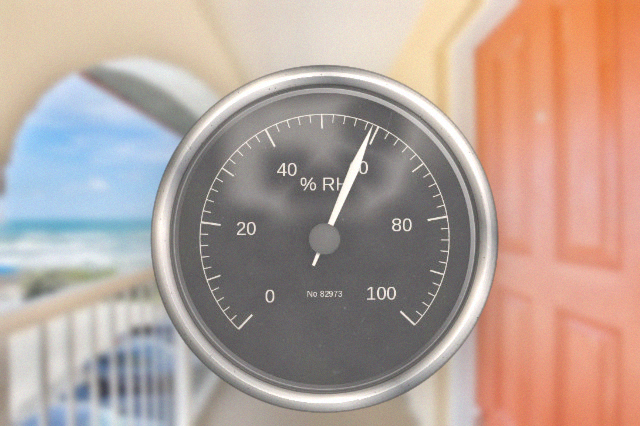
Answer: 59 (%)
